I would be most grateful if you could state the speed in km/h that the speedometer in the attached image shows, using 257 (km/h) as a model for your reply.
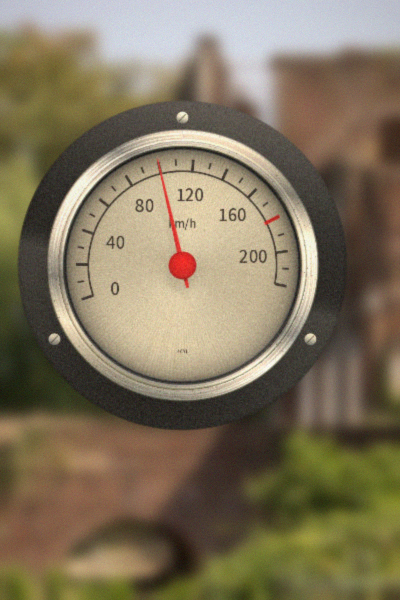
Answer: 100 (km/h)
